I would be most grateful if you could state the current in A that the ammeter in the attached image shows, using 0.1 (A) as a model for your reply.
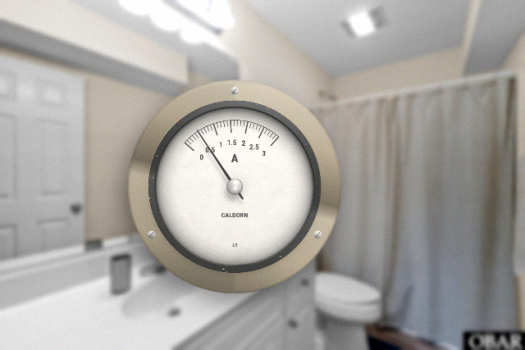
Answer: 0.5 (A)
